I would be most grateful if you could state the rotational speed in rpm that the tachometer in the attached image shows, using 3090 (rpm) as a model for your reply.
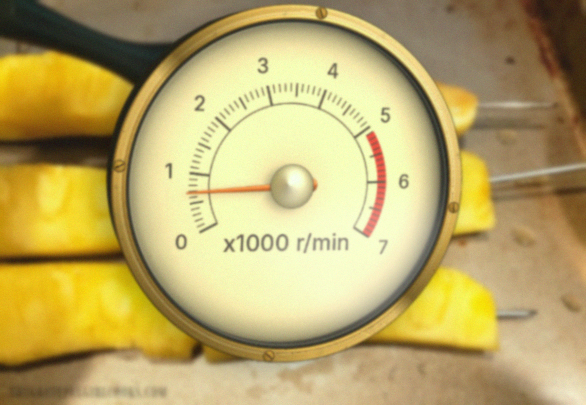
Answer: 700 (rpm)
